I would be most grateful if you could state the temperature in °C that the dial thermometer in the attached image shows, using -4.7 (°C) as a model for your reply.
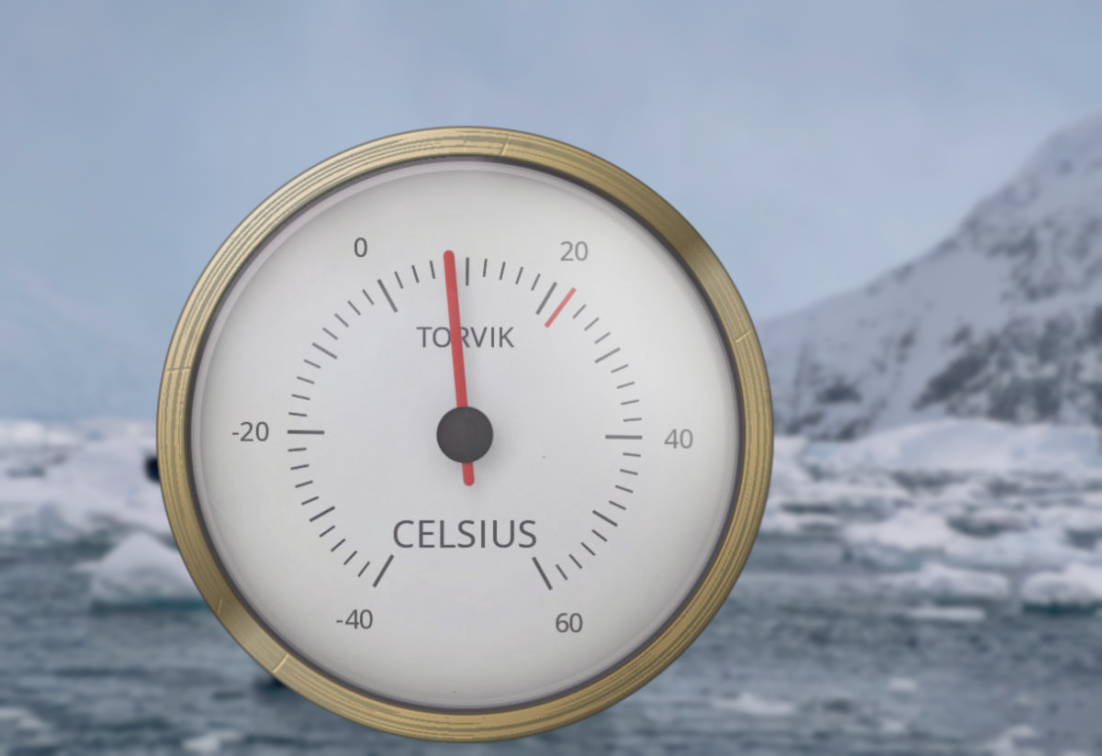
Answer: 8 (°C)
